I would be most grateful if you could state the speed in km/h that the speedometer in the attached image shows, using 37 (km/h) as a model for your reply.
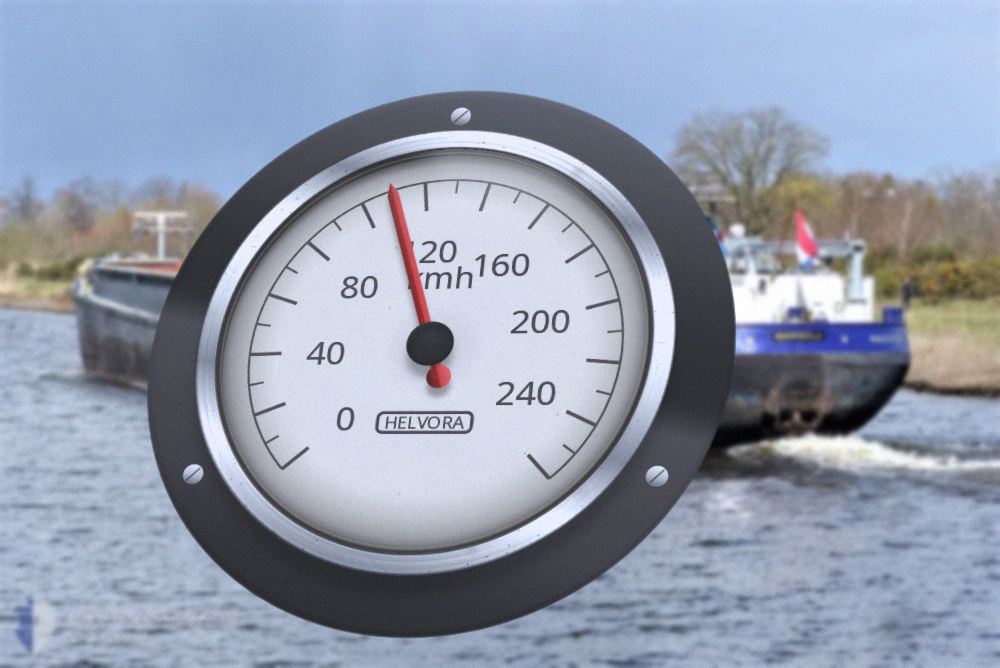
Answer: 110 (km/h)
